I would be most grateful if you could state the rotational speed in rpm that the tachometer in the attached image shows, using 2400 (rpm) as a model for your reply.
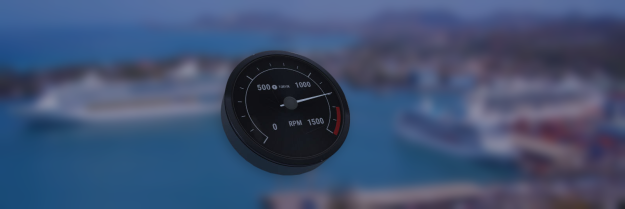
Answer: 1200 (rpm)
